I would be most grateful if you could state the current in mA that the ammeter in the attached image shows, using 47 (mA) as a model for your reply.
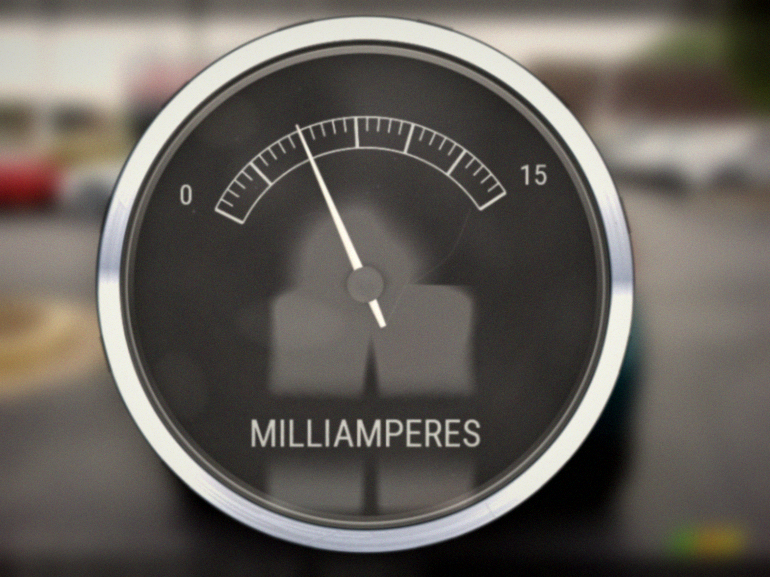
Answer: 5 (mA)
